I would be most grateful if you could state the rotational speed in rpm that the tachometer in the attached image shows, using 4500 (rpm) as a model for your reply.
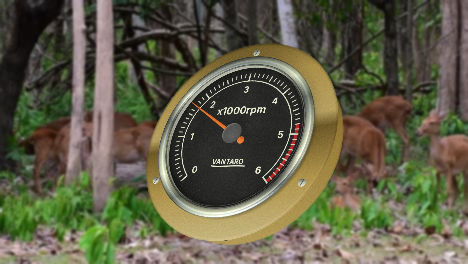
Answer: 1700 (rpm)
